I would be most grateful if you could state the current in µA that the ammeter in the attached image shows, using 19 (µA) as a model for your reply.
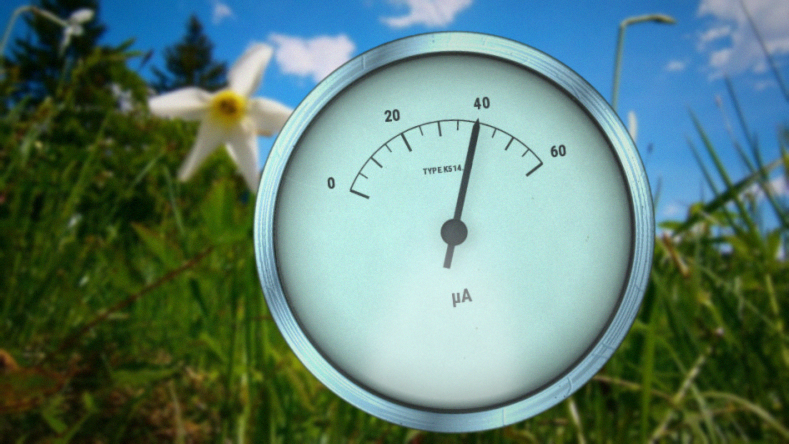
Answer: 40 (µA)
